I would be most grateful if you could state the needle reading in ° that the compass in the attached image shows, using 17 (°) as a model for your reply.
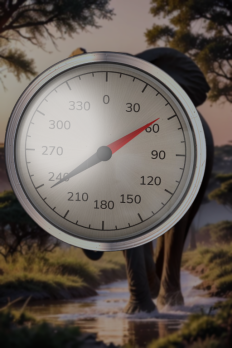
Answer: 55 (°)
